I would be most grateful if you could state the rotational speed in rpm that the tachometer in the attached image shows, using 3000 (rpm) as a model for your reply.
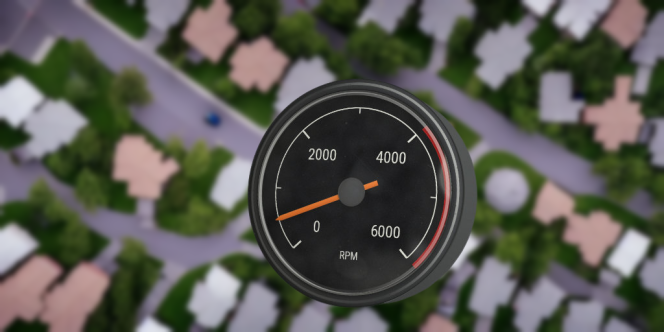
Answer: 500 (rpm)
